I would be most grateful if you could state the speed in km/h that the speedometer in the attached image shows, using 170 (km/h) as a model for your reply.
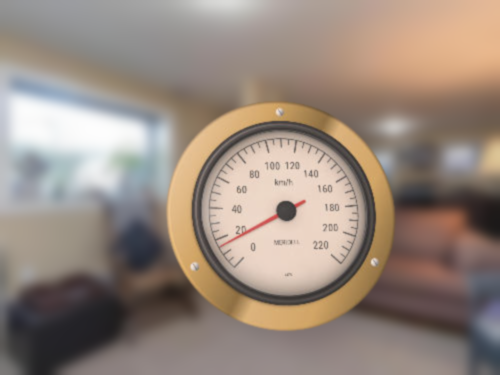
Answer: 15 (km/h)
